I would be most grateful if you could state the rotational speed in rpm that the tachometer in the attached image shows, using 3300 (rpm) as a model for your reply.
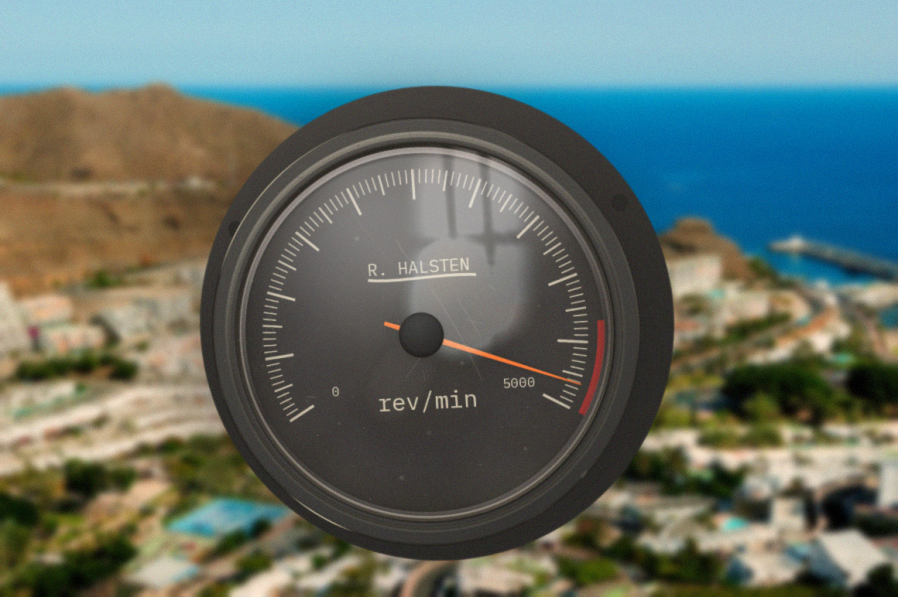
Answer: 4800 (rpm)
